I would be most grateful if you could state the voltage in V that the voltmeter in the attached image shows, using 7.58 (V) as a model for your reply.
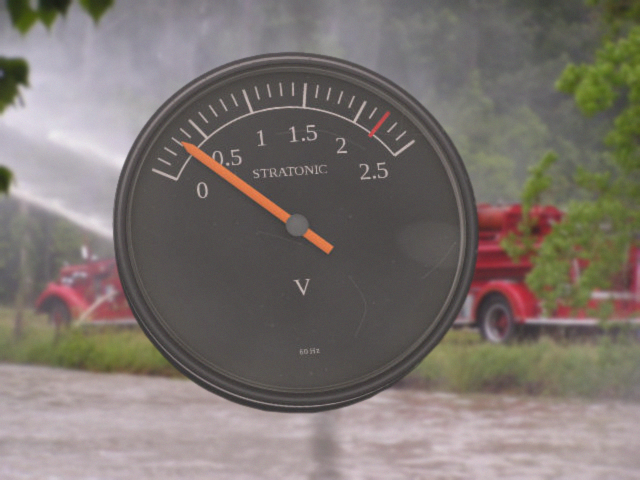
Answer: 0.3 (V)
